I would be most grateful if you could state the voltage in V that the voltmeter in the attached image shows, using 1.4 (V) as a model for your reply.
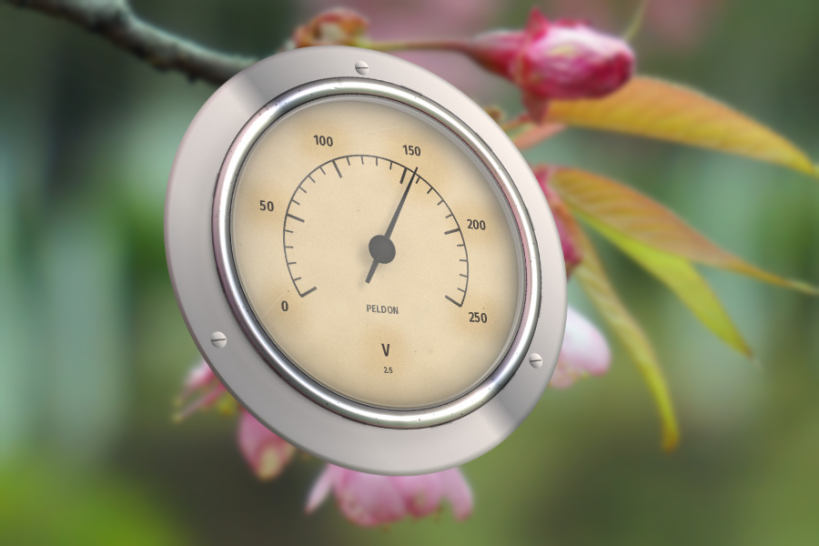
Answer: 155 (V)
